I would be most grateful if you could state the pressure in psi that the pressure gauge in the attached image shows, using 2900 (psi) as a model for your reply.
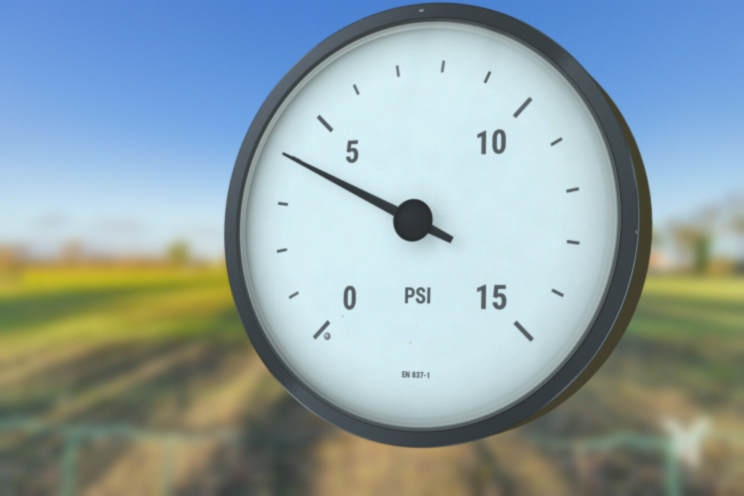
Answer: 4 (psi)
